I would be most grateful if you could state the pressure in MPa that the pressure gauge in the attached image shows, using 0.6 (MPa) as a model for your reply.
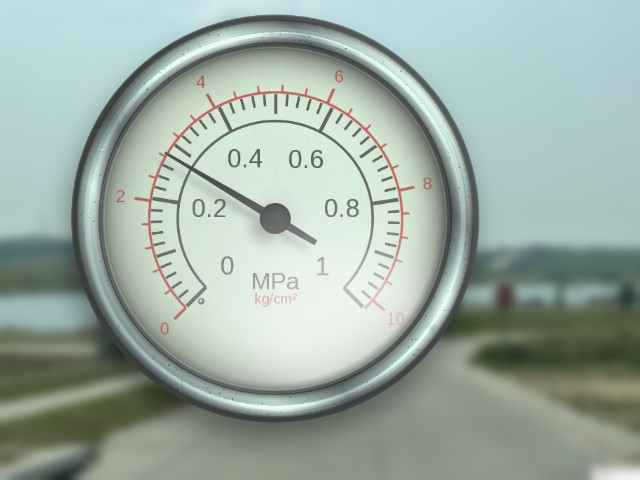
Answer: 0.28 (MPa)
